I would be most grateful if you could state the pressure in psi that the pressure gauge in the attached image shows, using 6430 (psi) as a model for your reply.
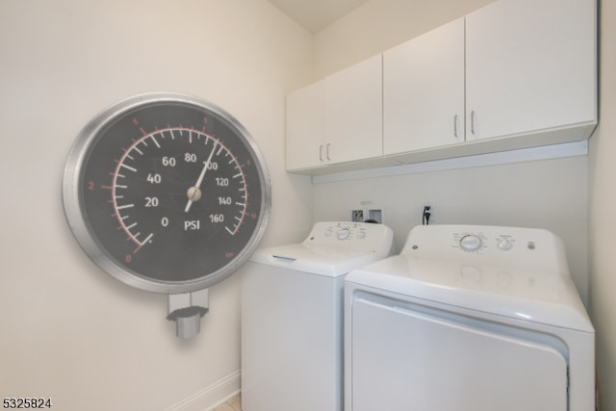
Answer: 95 (psi)
